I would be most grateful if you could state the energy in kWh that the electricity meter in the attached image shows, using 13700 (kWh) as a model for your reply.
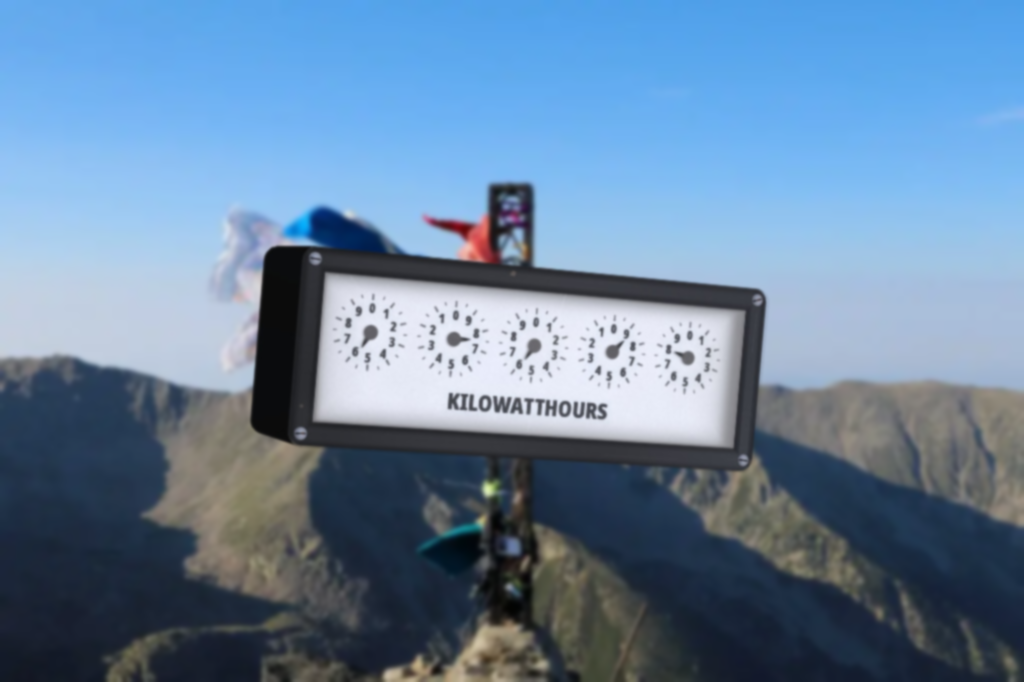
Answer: 57588 (kWh)
